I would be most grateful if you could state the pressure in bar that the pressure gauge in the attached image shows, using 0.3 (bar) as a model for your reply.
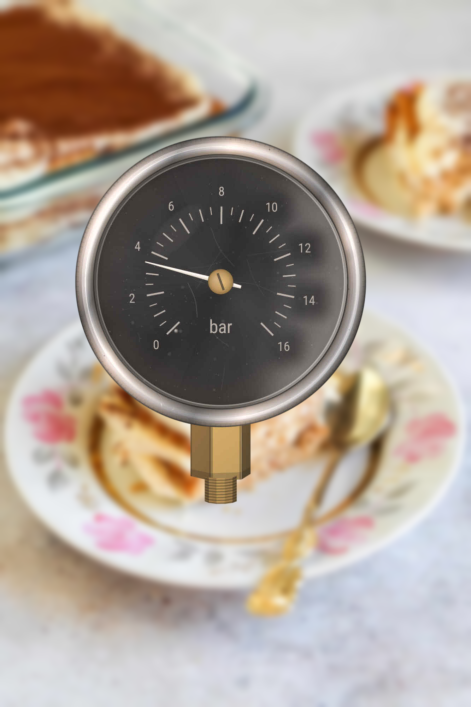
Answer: 3.5 (bar)
